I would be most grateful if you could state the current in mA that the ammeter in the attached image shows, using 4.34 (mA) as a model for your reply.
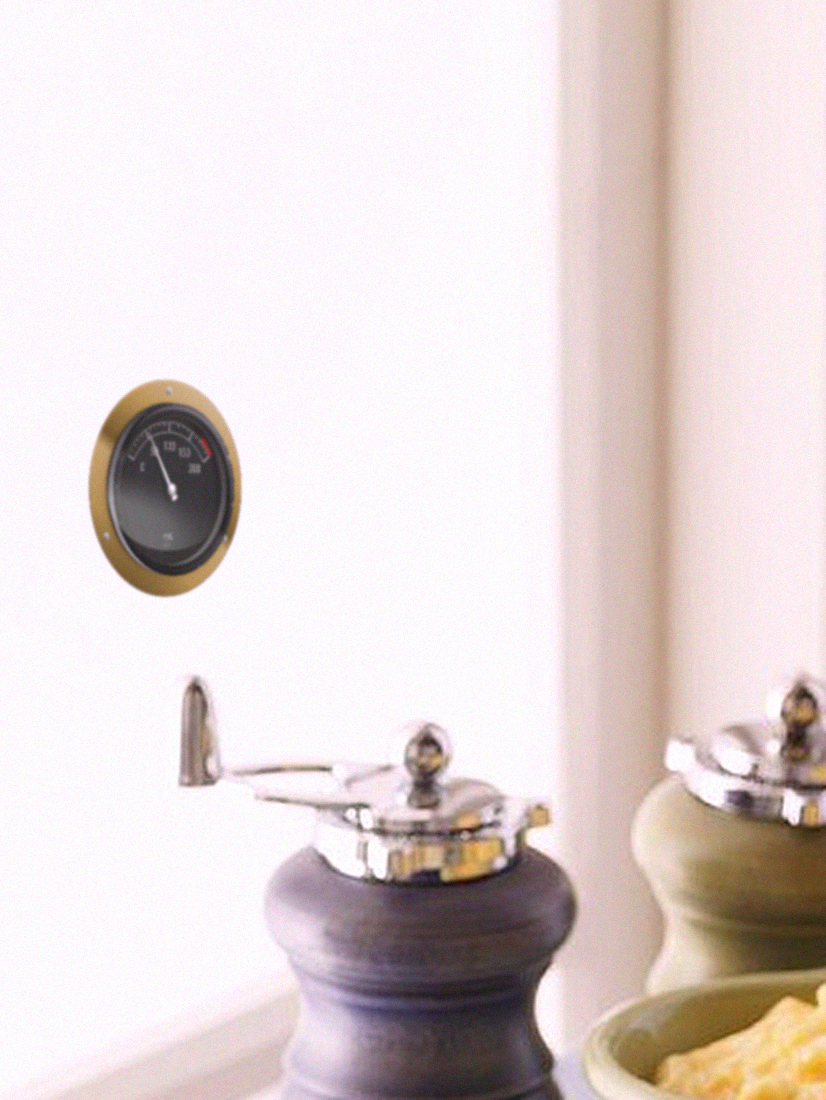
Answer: 50 (mA)
